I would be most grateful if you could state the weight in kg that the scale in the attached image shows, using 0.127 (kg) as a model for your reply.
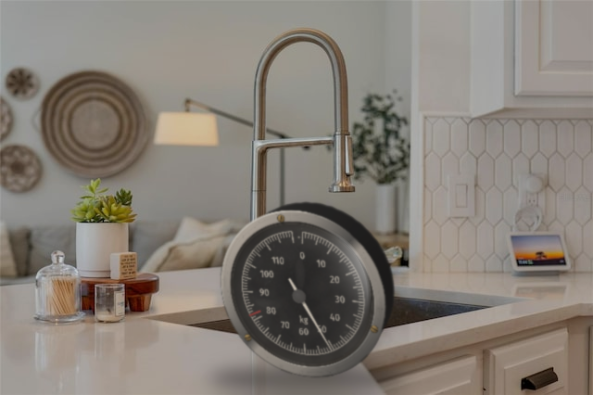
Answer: 50 (kg)
